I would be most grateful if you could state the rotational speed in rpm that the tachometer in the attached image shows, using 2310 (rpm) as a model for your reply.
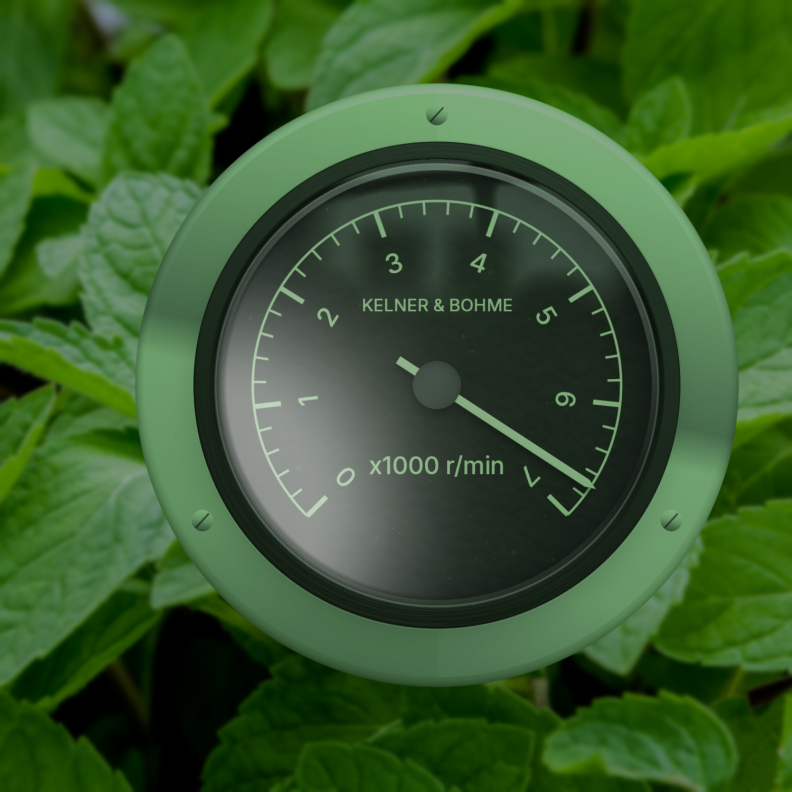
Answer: 6700 (rpm)
